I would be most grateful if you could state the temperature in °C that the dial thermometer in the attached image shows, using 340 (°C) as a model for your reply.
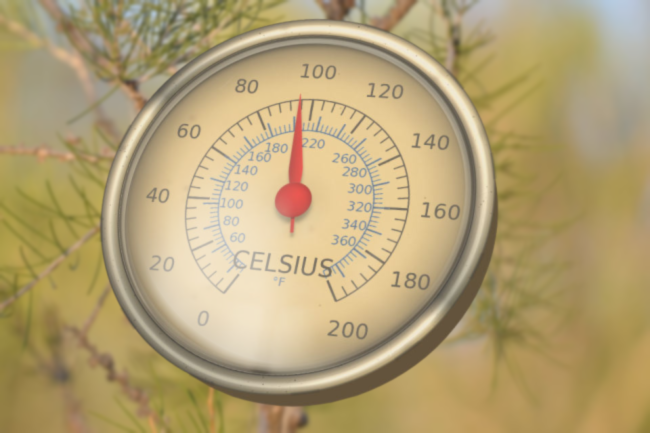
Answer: 96 (°C)
